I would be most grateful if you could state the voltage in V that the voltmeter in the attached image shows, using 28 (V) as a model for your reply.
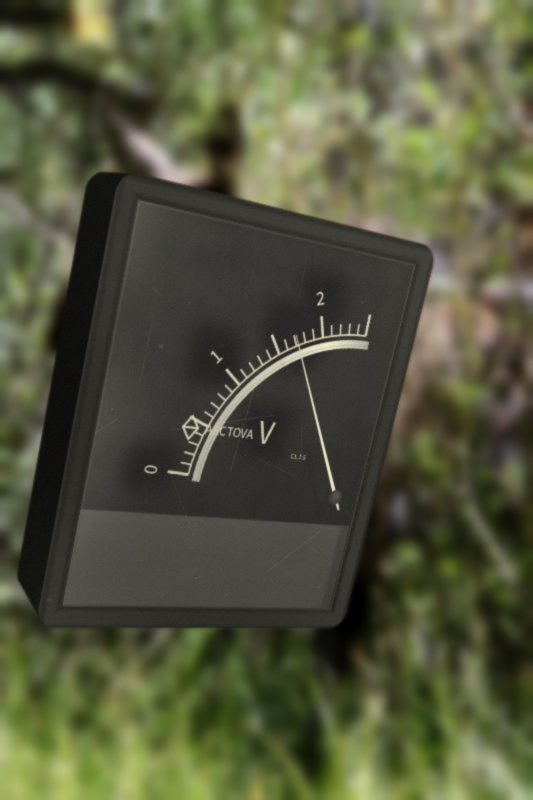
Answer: 1.7 (V)
